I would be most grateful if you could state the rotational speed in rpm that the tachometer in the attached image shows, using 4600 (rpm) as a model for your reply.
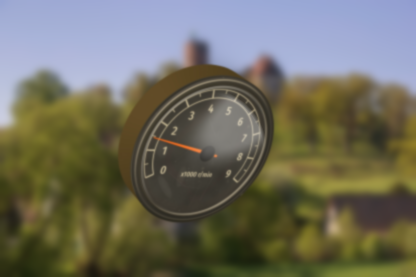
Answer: 1500 (rpm)
